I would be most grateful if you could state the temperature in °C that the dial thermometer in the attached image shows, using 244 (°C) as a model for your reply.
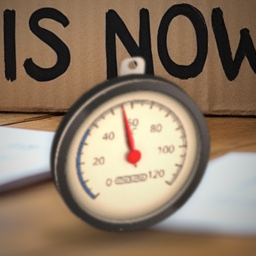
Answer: 55 (°C)
